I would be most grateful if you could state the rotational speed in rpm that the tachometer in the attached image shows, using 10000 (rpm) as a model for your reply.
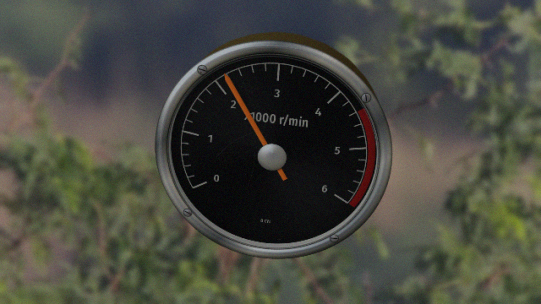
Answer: 2200 (rpm)
